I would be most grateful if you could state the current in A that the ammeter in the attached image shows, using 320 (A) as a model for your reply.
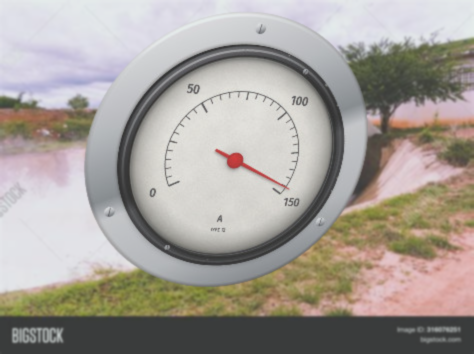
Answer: 145 (A)
